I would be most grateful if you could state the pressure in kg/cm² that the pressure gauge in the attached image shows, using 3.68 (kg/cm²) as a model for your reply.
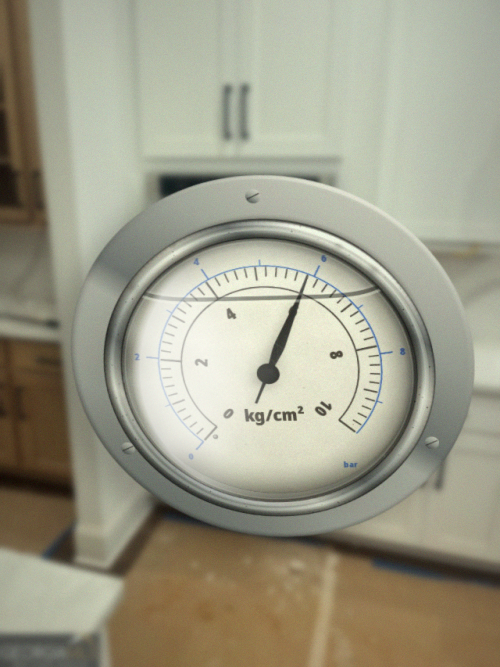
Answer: 6 (kg/cm²)
